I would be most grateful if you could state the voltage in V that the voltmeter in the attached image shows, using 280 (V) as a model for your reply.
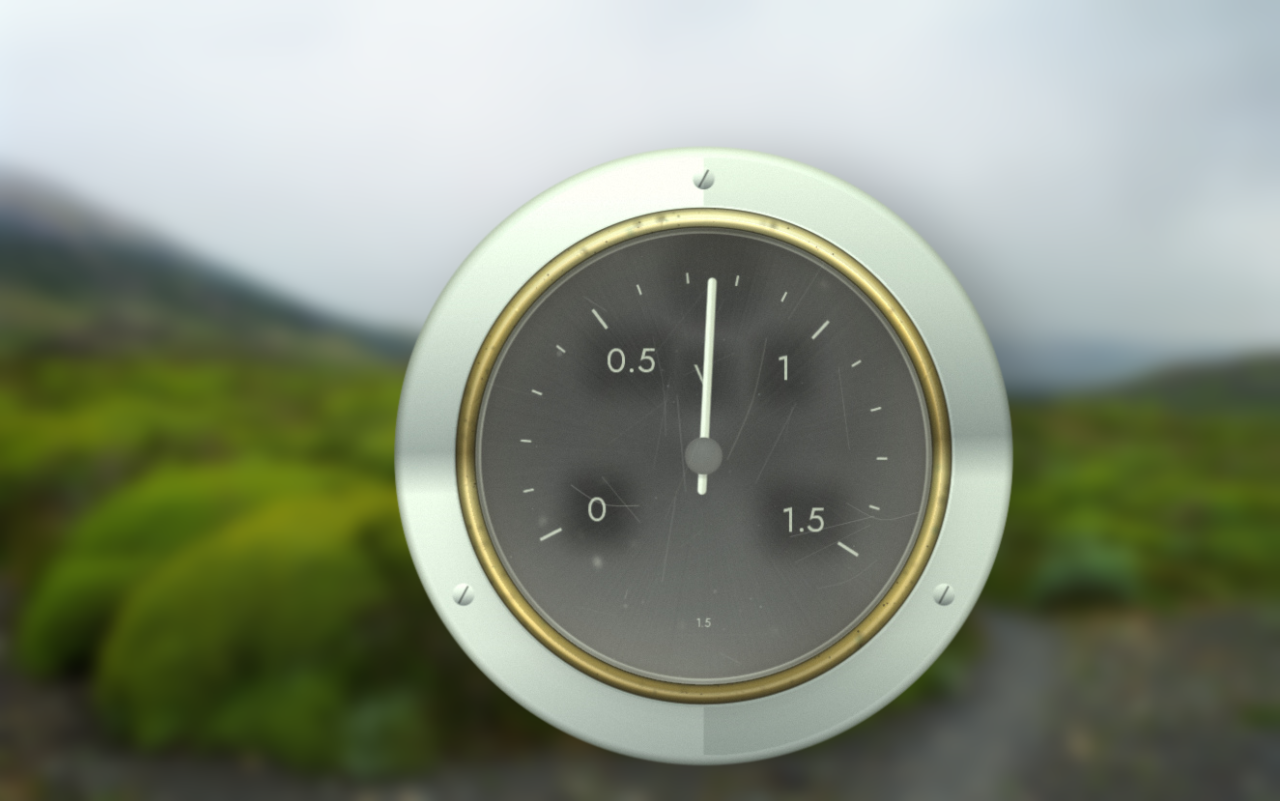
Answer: 0.75 (V)
